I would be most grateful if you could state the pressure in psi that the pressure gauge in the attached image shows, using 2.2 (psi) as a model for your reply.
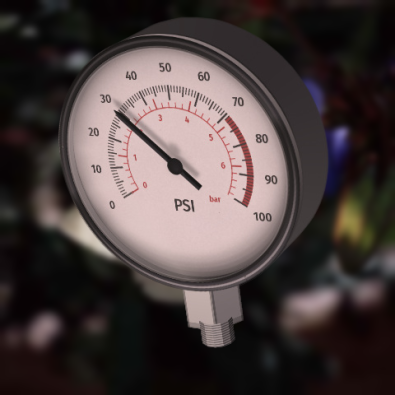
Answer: 30 (psi)
